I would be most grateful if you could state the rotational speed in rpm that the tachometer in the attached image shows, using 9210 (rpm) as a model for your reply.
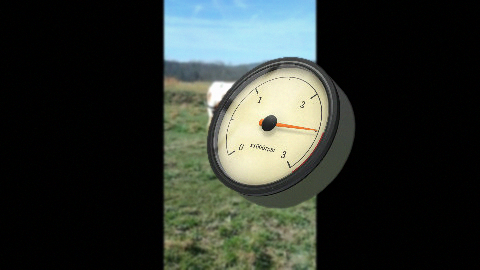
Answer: 2500 (rpm)
